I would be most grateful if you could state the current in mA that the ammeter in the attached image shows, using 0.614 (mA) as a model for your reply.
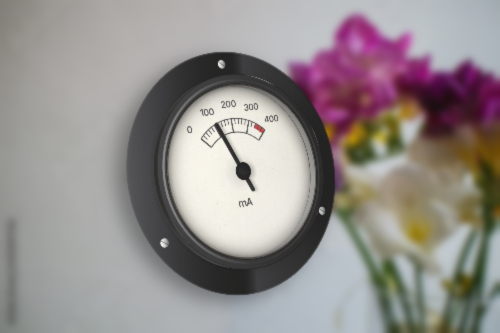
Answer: 100 (mA)
